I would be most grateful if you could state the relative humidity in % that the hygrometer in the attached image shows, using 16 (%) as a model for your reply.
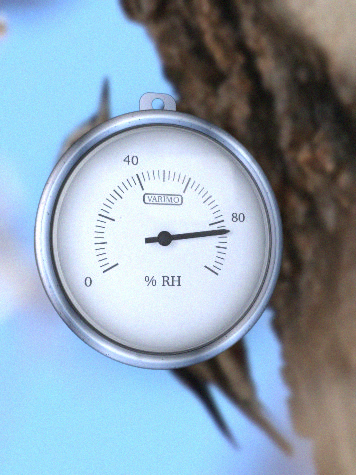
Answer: 84 (%)
